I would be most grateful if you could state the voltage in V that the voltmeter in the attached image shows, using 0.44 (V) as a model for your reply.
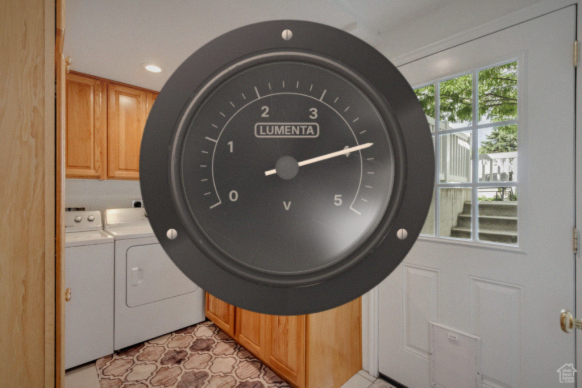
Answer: 4 (V)
